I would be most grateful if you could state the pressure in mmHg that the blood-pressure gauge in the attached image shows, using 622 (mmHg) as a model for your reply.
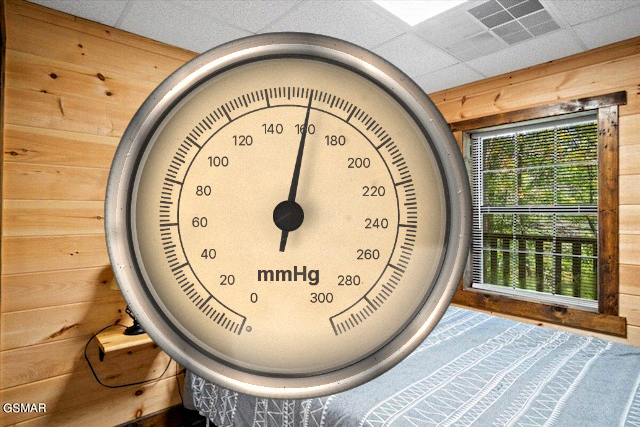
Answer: 160 (mmHg)
